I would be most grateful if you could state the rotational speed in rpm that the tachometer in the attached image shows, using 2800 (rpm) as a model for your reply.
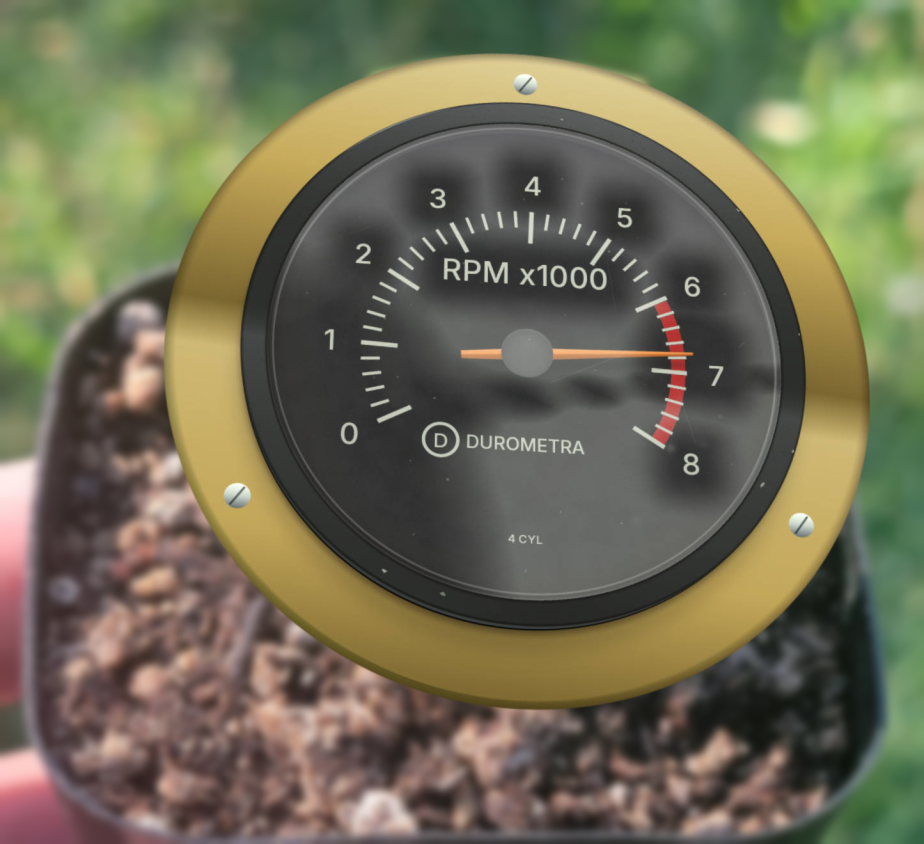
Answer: 6800 (rpm)
